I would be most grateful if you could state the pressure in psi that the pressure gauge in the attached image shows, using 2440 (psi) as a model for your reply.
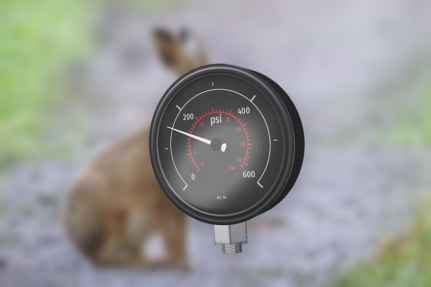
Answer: 150 (psi)
